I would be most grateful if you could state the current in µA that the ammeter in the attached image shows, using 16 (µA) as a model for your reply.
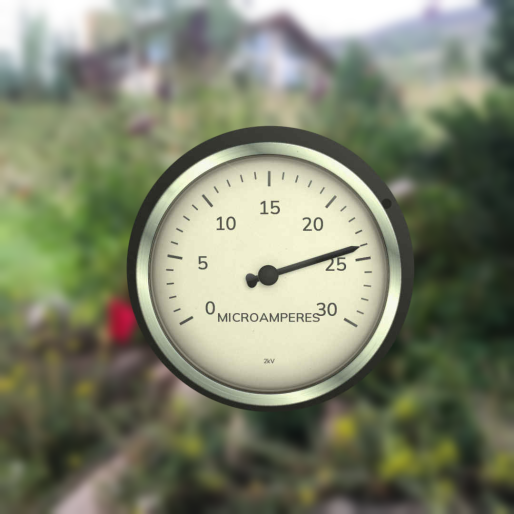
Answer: 24 (µA)
